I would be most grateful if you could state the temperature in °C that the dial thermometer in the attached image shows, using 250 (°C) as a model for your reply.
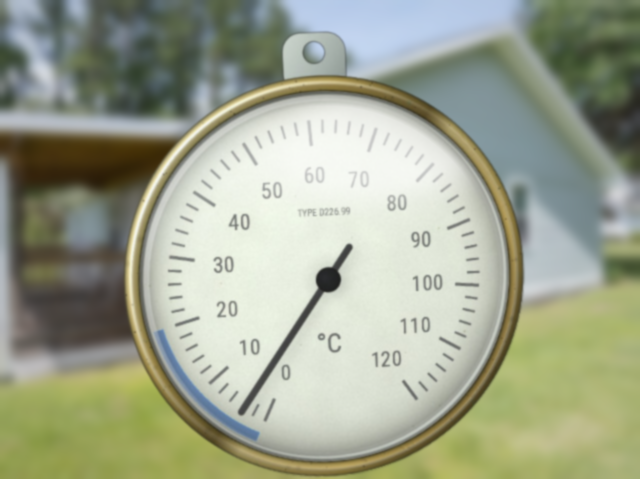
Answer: 4 (°C)
